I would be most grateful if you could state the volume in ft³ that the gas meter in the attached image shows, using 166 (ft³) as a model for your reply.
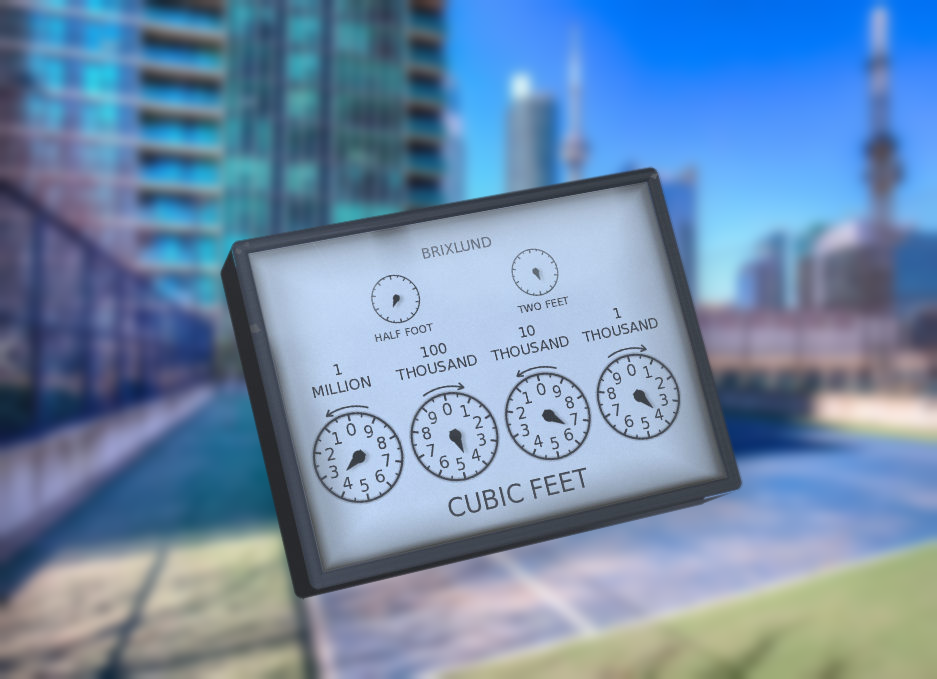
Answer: 346400 (ft³)
